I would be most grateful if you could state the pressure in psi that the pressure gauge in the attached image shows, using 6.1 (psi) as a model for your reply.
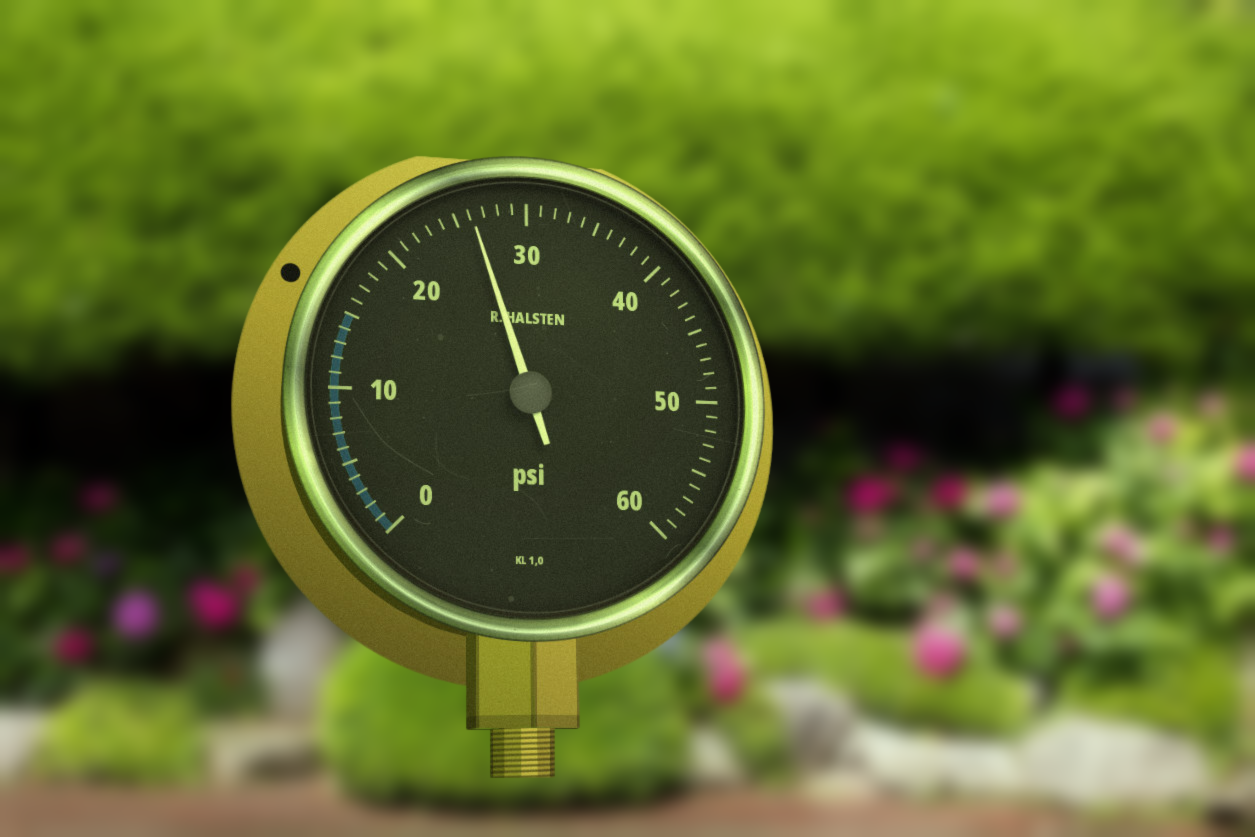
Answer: 26 (psi)
